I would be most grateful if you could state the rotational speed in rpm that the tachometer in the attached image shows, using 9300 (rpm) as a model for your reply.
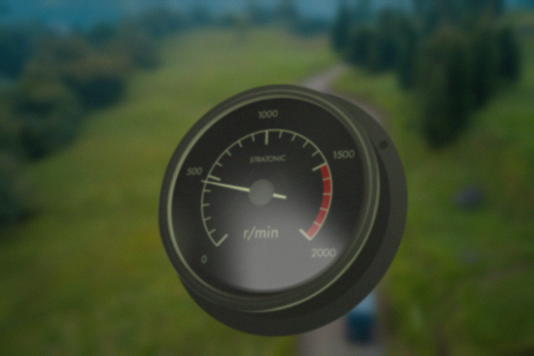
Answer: 450 (rpm)
